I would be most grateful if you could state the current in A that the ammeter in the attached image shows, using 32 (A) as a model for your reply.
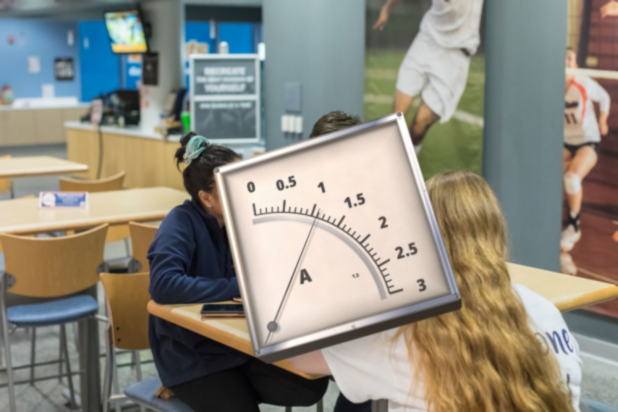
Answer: 1.1 (A)
